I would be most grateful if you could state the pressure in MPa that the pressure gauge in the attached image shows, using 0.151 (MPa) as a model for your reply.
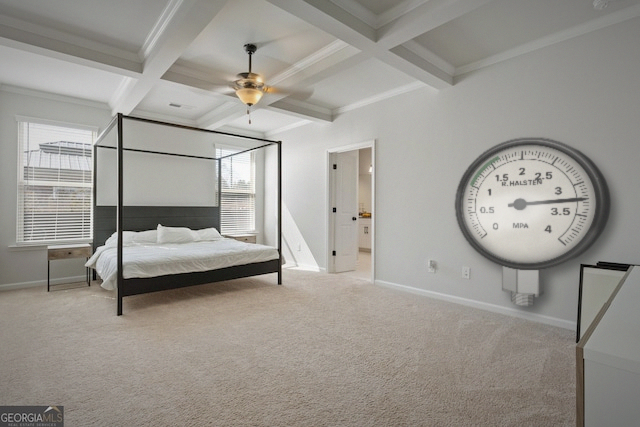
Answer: 3.25 (MPa)
